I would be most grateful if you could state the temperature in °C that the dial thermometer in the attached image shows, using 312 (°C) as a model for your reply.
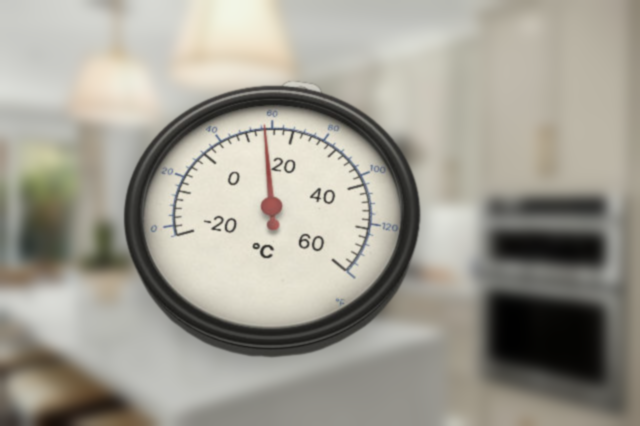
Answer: 14 (°C)
